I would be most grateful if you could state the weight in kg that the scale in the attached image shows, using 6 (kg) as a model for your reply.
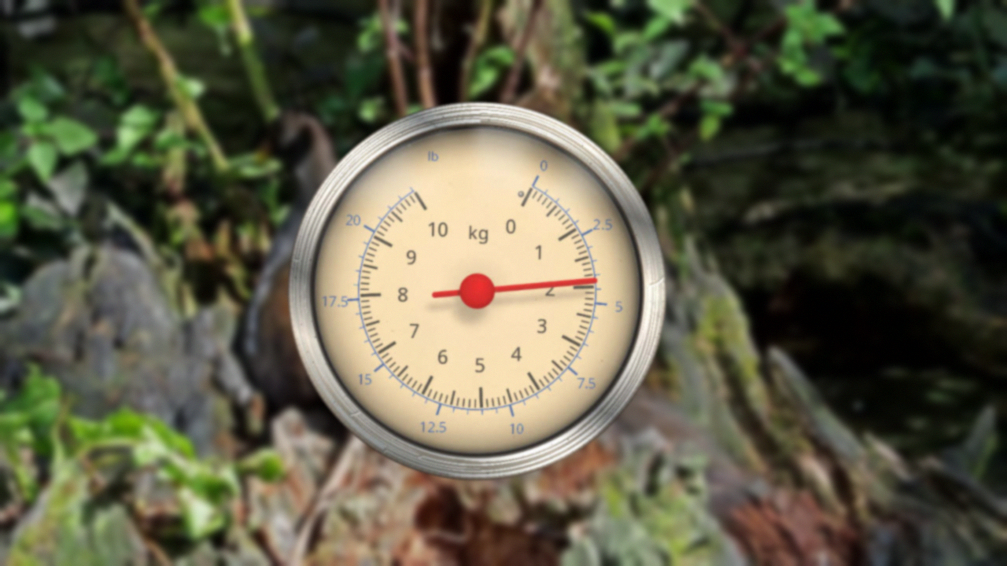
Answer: 1.9 (kg)
